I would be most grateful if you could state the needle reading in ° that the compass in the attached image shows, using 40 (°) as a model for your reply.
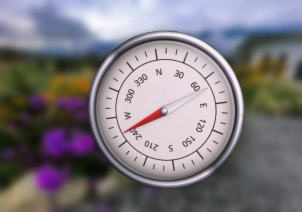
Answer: 250 (°)
